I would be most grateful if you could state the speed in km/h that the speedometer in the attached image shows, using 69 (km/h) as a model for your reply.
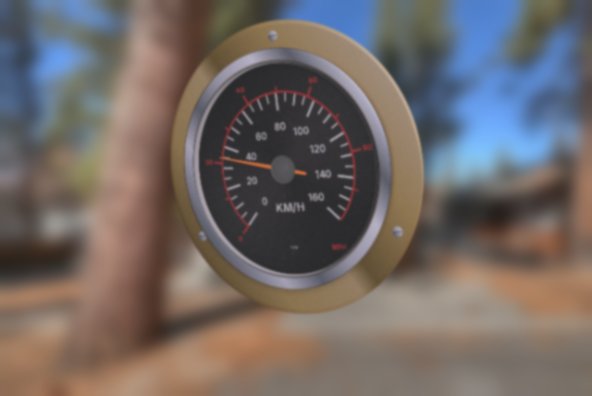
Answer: 35 (km/h)
